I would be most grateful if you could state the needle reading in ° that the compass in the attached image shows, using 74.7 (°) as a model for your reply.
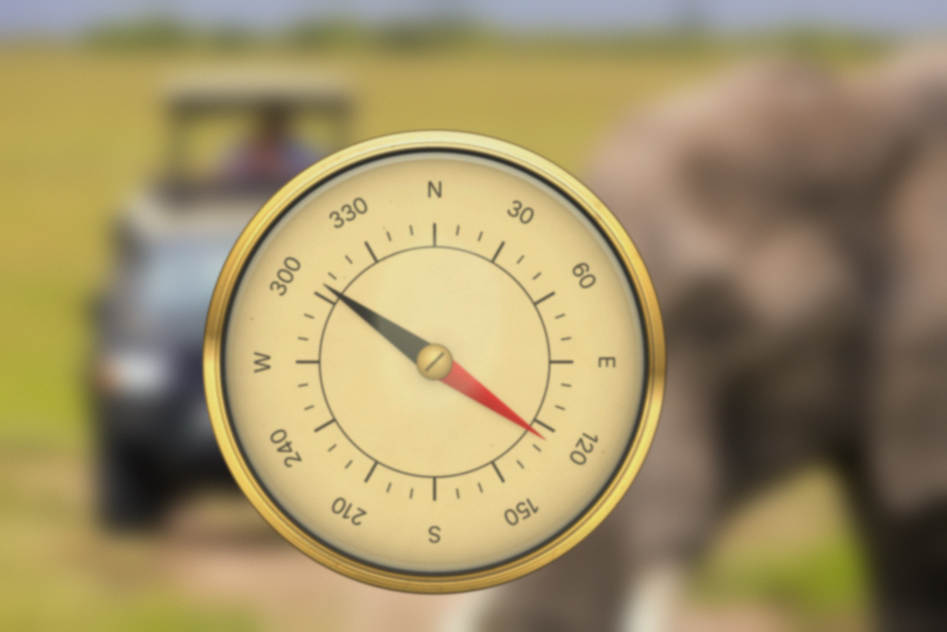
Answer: 125 (°)
